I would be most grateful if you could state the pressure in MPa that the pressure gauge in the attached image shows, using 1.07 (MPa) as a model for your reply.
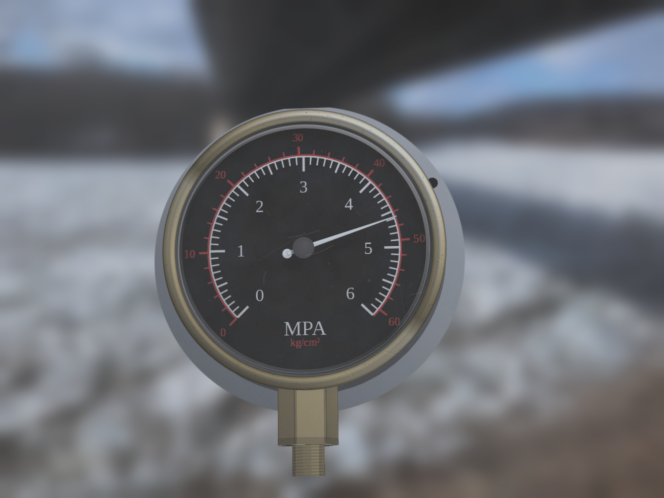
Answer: 4.6 (MPa)
